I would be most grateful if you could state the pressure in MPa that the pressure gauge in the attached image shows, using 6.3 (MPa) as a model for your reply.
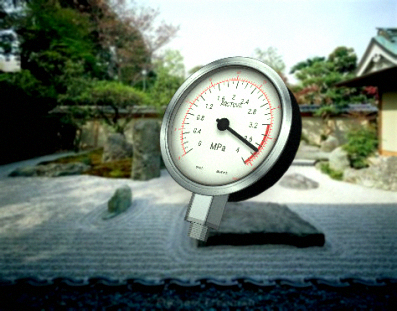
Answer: 3.7 (MPa)
